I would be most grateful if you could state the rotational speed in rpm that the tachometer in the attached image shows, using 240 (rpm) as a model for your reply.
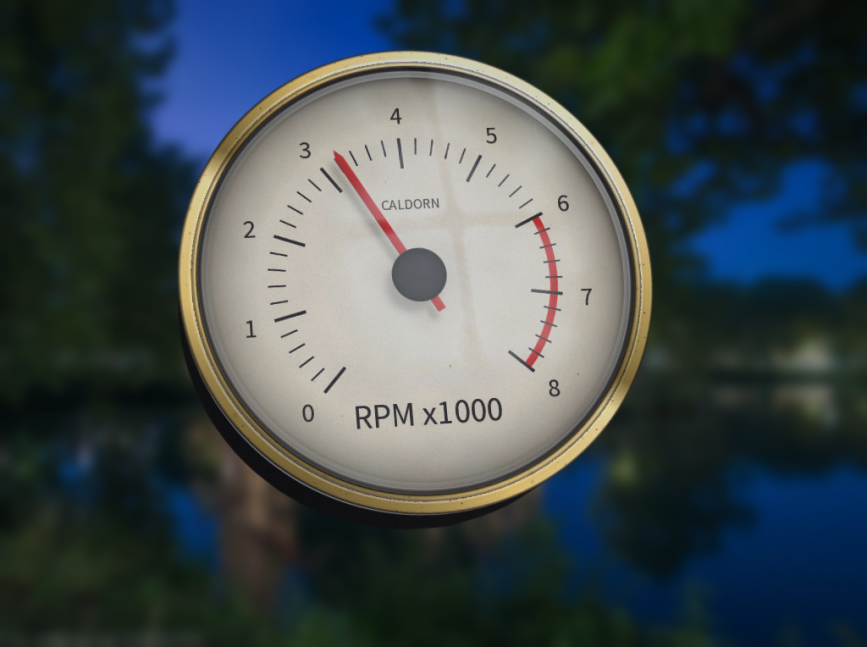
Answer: 3200 (rpm)
